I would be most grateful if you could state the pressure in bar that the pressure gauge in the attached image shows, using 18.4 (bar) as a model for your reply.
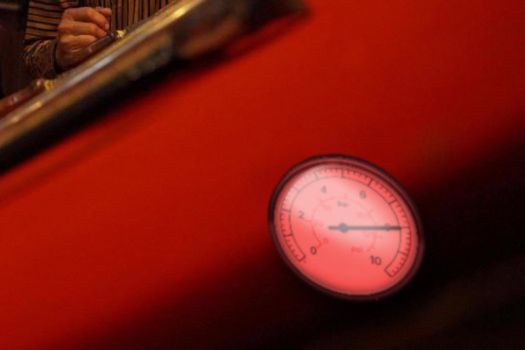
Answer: 8 (bar)
